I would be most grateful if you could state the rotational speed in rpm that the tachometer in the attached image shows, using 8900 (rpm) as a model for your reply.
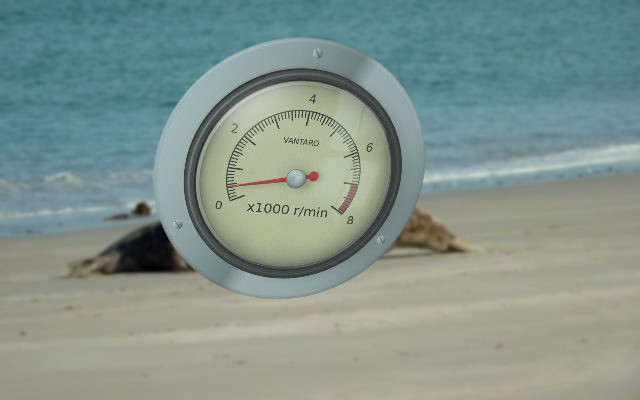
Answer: 500 (rpm)
